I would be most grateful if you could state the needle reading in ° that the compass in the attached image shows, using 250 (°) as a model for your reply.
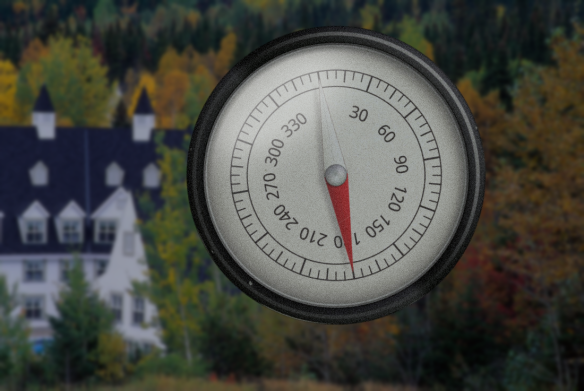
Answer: 180 (°)
